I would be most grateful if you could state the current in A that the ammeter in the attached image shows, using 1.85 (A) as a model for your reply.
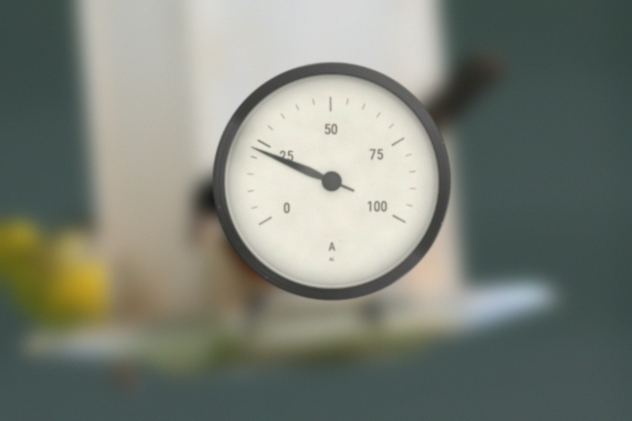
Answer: 22.5 (A)
